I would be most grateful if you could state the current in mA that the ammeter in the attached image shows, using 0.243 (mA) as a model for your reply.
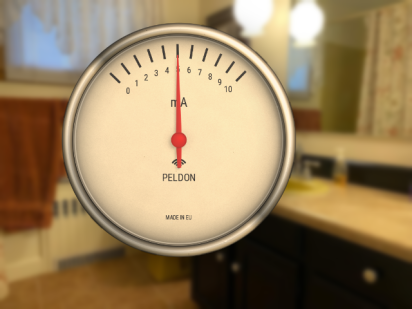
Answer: 5 (mA)
